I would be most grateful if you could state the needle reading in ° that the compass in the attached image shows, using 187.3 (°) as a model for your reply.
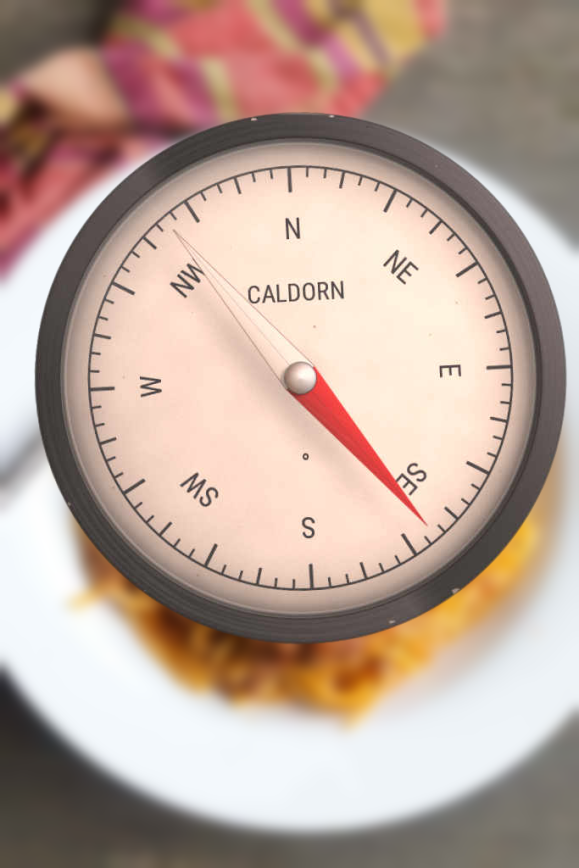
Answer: 142.5 (°)
